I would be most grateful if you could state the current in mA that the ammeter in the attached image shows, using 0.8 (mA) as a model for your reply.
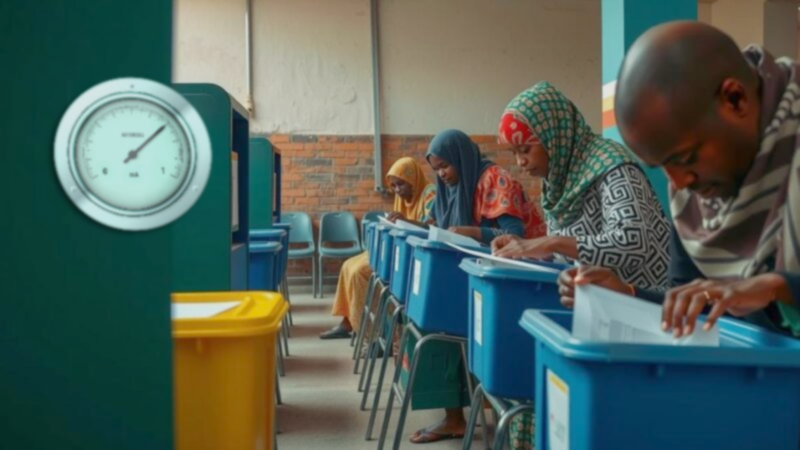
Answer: 0.7 (mA)
